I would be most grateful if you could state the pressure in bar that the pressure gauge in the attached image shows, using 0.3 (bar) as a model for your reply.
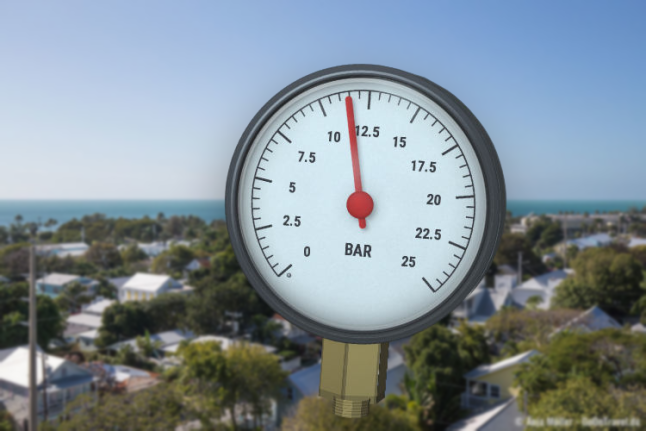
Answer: 11.5 (bar)
